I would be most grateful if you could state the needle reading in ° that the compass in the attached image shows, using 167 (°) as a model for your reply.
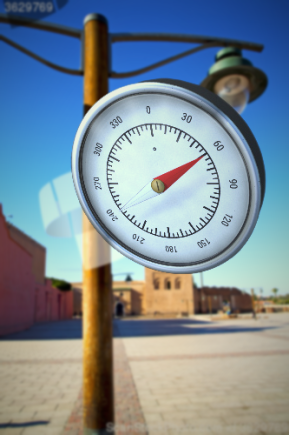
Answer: 60 (°)
